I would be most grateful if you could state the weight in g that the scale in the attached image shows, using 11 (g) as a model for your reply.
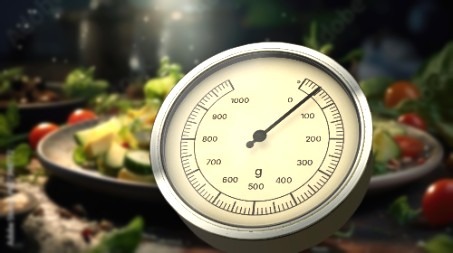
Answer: 50 (g)
